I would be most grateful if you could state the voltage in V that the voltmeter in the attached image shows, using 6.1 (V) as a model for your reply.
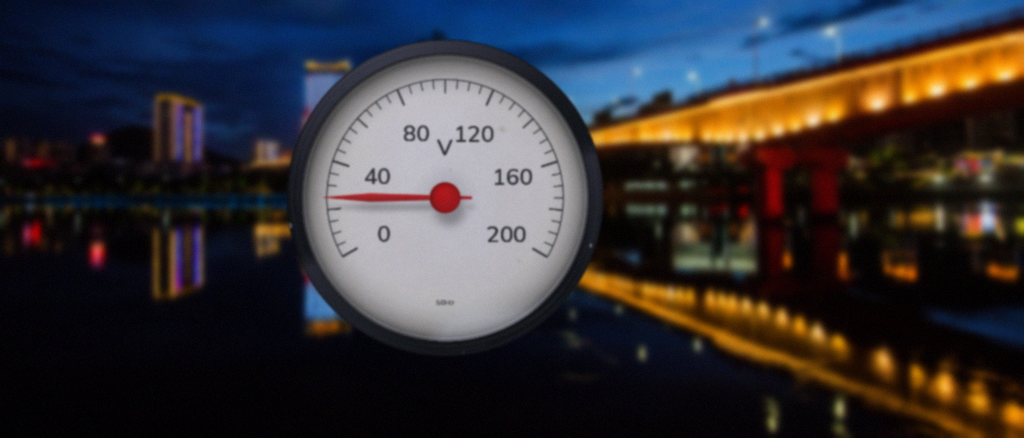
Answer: 25 (V)
